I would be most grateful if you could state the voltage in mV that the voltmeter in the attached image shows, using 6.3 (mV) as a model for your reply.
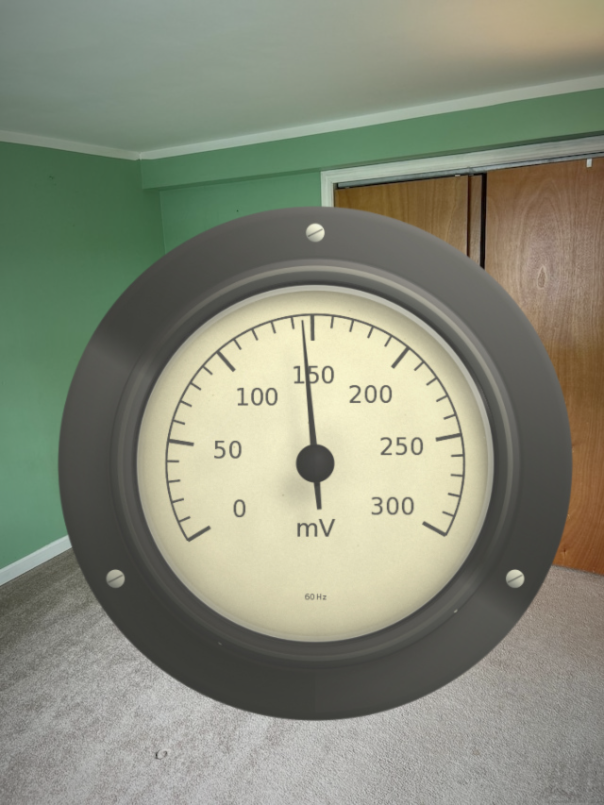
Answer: 145 (mV)
